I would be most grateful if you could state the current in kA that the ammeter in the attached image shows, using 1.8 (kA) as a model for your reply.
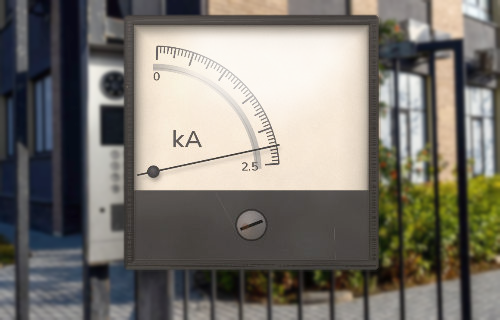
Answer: 2.25 (kA)
